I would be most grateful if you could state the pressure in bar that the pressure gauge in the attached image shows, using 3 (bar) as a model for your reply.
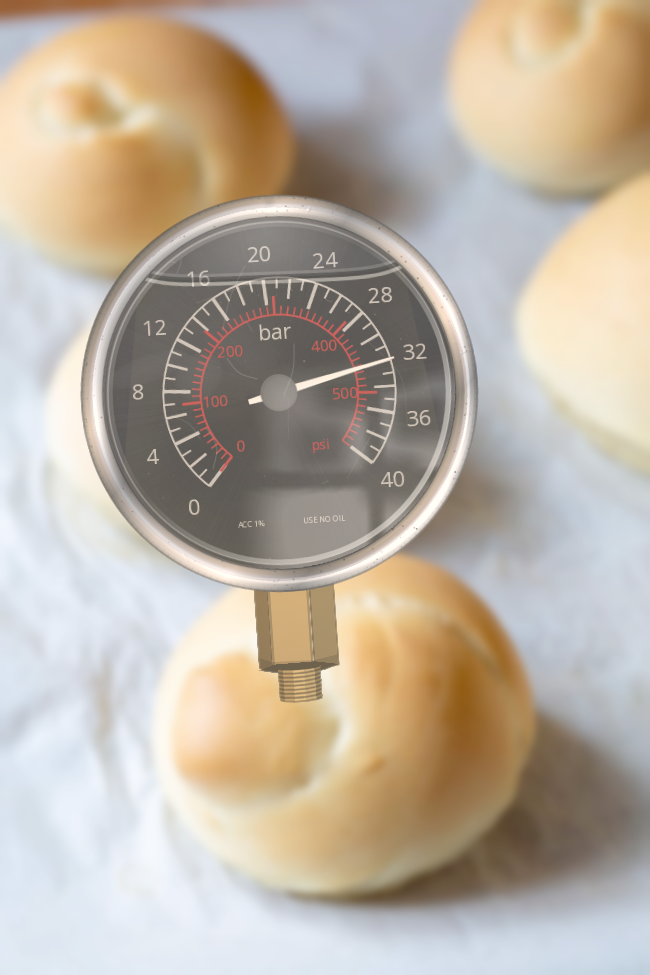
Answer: 32 (bar)
